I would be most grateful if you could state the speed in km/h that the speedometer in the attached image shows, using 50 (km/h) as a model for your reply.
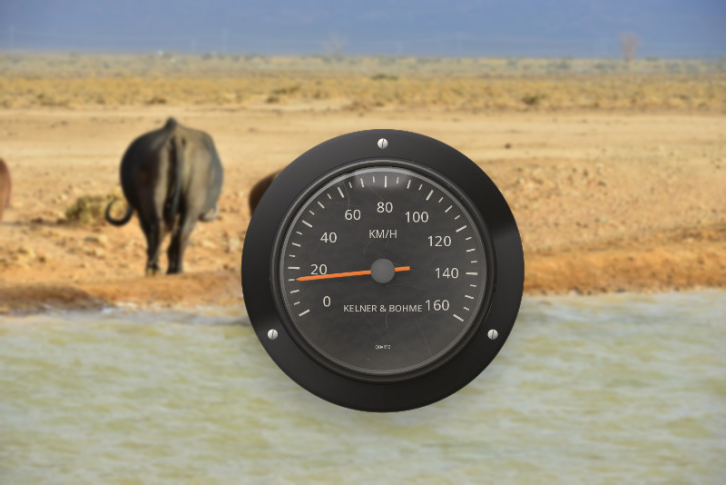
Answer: 15 (km/h)
